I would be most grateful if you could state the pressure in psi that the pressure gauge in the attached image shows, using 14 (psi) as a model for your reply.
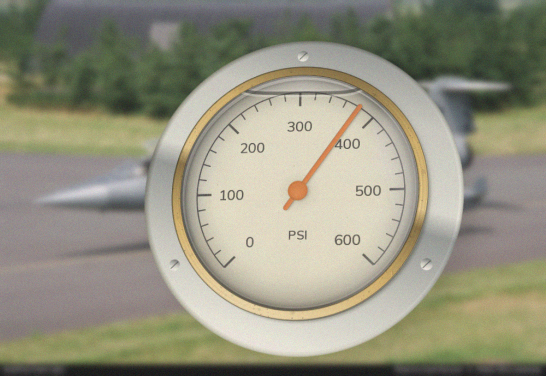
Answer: 380 (psi)
